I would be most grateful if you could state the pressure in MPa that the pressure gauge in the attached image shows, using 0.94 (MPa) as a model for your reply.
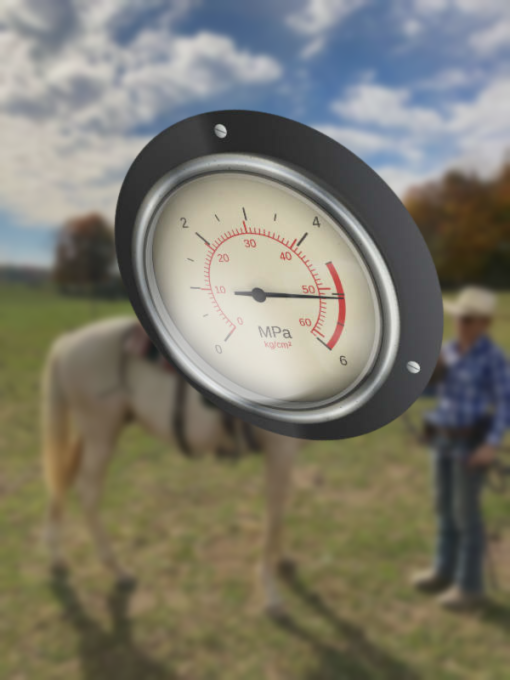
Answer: 5 (MPa)
